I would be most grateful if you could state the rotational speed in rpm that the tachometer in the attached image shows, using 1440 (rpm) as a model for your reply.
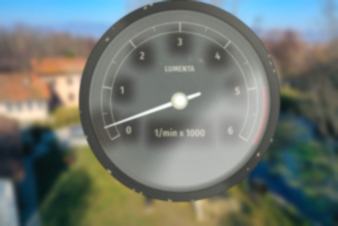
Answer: 250 (rpm)
